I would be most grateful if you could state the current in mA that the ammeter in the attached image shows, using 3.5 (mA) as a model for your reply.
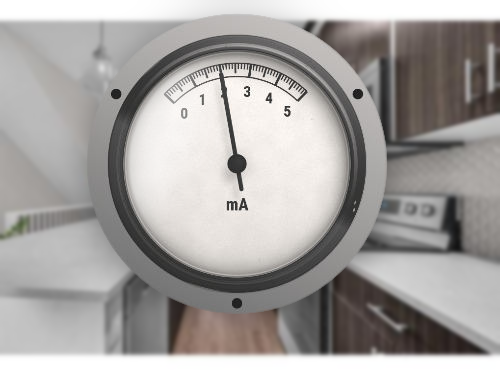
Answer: 2 (mA)
